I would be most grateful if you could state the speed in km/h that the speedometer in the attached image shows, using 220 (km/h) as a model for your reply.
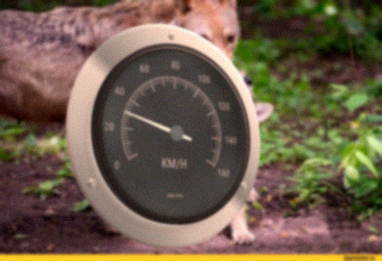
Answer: 30 (km/h)
